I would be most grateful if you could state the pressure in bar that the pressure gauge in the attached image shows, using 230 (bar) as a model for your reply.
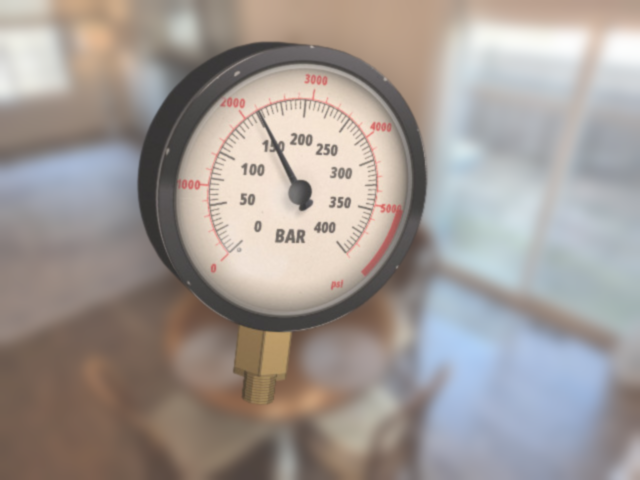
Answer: 150 (bar)
